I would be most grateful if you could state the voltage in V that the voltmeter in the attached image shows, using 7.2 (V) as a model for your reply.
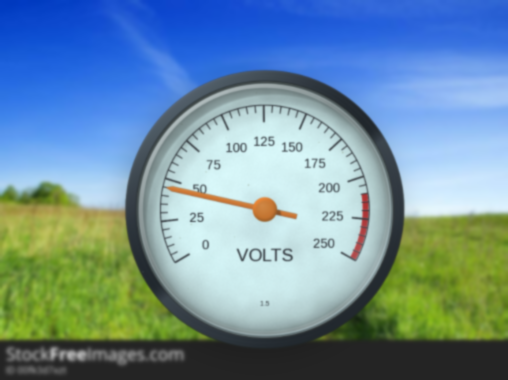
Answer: 45 (V)
